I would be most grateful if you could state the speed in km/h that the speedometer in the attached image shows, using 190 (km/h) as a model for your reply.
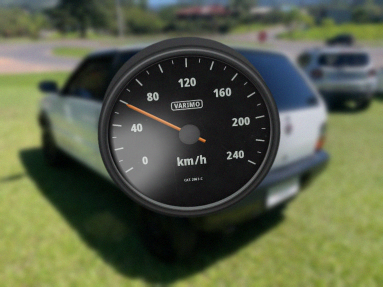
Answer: 60 (km/h)
